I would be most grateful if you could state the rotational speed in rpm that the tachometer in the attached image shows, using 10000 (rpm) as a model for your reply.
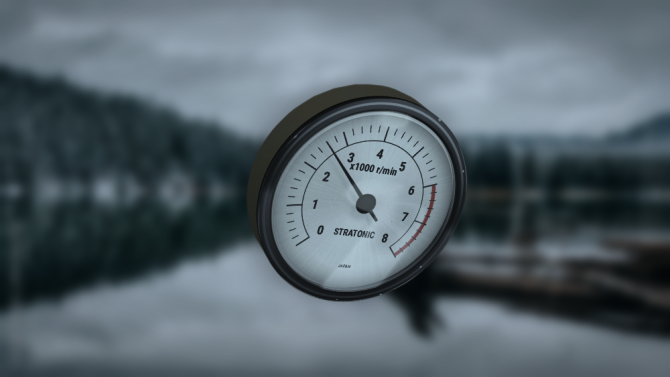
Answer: 2600 (rpm)
